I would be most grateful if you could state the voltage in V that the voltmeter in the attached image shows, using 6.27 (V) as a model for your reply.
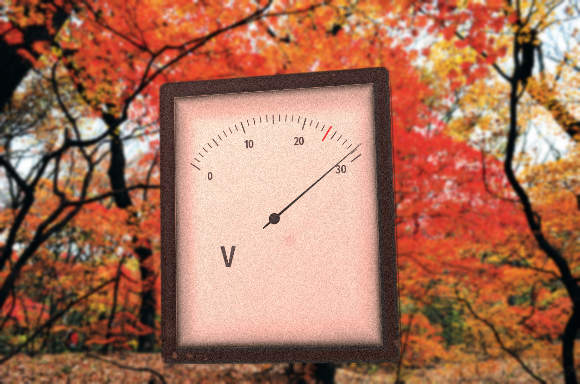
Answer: 29 (V)
